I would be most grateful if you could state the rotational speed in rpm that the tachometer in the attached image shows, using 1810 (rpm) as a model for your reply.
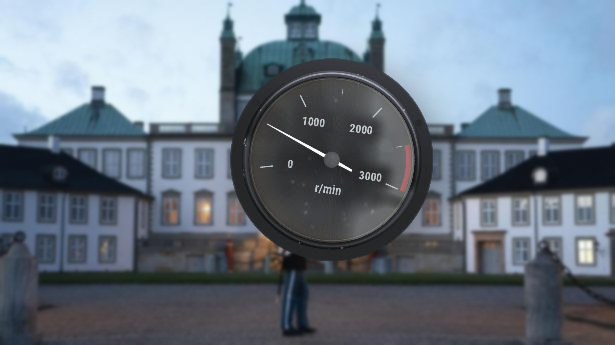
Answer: 500 (rpm)
